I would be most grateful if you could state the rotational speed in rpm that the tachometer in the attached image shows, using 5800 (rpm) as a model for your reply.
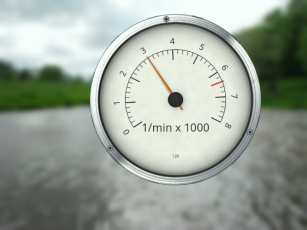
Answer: 3000 (rpm)
